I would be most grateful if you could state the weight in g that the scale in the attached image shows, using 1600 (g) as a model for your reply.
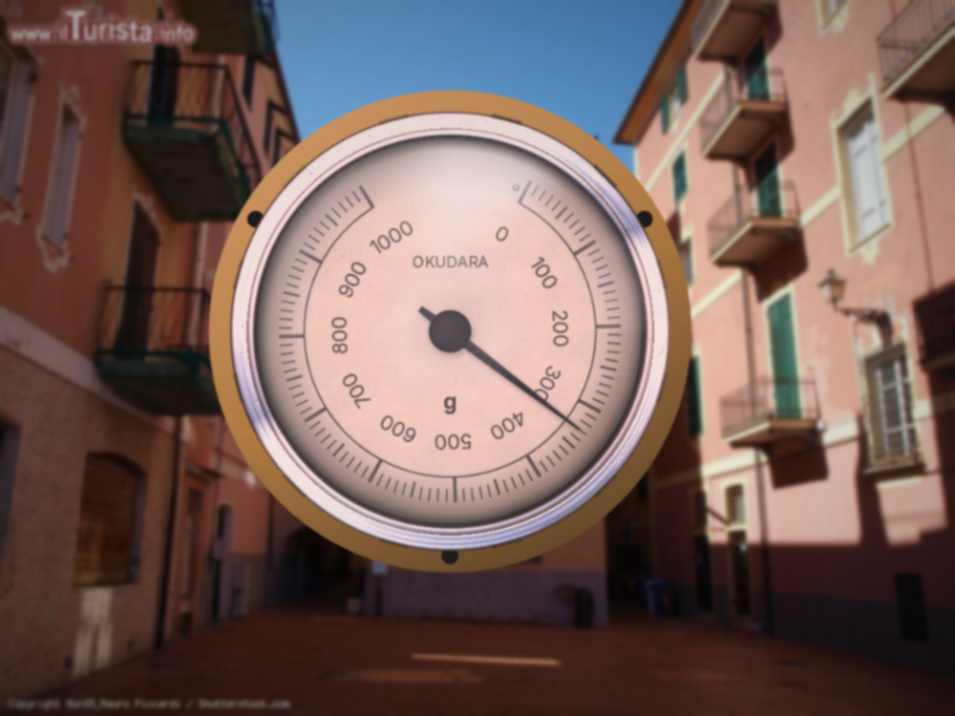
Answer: 330 (g)
